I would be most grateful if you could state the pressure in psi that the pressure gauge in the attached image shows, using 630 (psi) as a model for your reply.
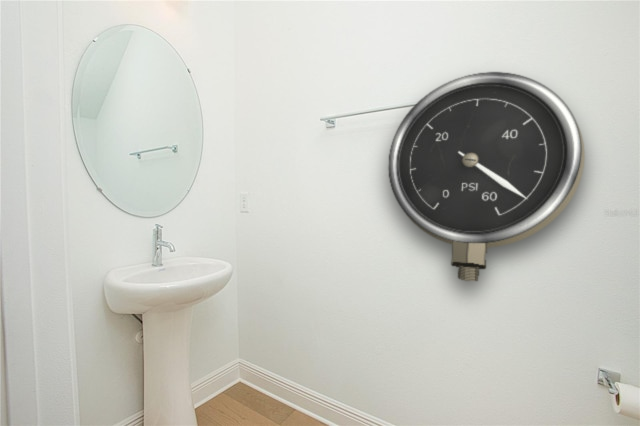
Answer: 55 (psi)
